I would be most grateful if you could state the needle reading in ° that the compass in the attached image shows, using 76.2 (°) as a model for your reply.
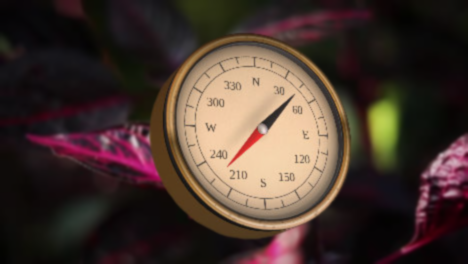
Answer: 225 (°)
